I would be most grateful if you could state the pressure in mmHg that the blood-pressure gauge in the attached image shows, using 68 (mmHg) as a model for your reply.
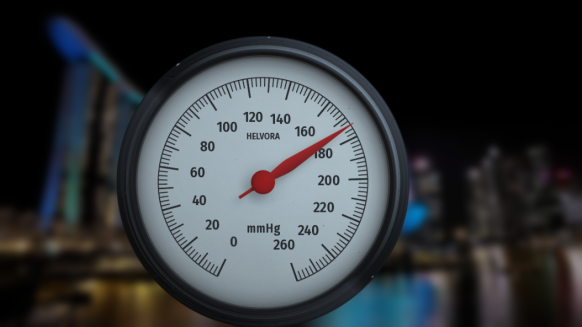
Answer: 174 (mmHg)
